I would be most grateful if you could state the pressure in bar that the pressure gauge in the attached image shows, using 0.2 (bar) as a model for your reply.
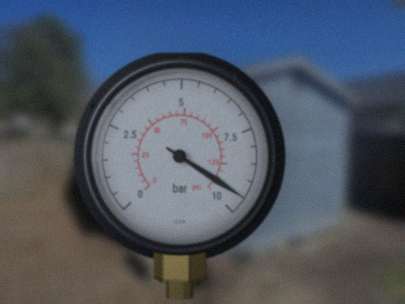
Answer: 9.5 (bar)
